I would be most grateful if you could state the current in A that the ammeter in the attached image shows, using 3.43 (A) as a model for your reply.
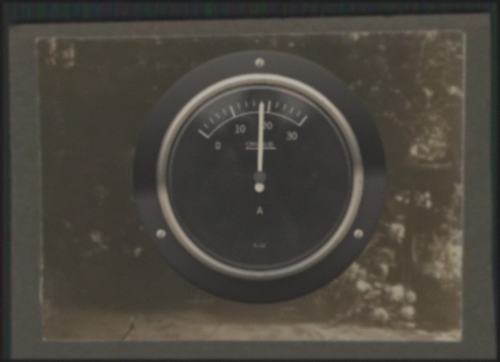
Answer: 18 (A)
